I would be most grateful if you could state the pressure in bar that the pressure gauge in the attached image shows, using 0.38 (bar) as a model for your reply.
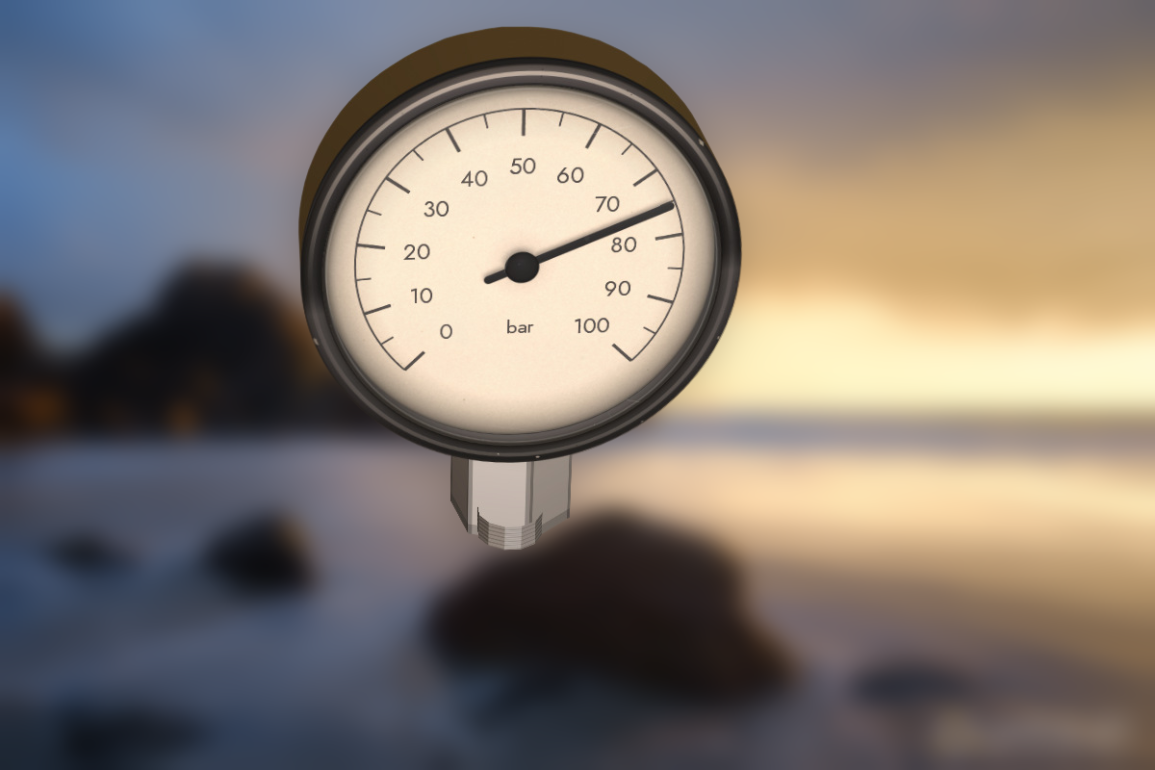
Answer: 75 (bar)
